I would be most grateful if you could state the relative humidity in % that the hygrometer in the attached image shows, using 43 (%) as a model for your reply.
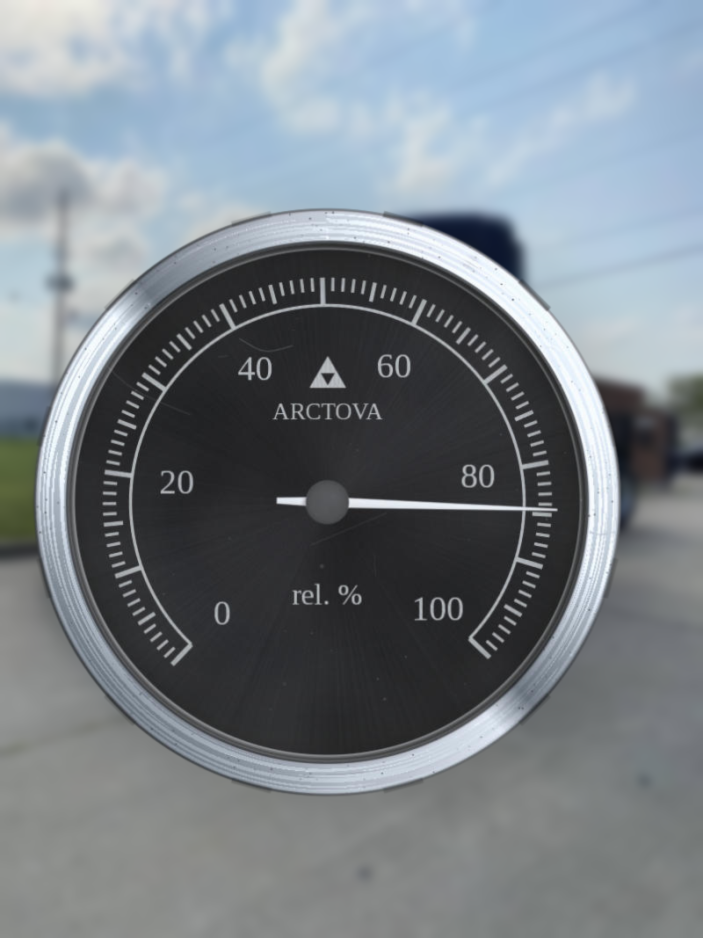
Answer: 84.5 (%)
